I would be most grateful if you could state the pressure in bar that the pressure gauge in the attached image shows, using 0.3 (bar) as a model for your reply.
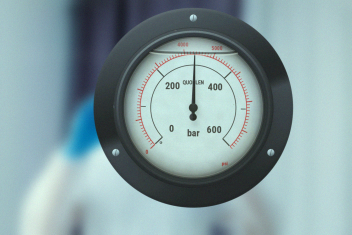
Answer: 300 (bar)
